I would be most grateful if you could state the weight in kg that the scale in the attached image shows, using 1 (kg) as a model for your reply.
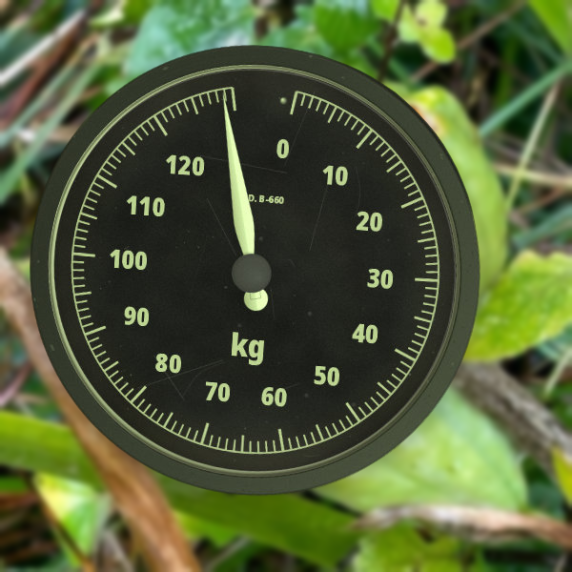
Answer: 129 (kg)
